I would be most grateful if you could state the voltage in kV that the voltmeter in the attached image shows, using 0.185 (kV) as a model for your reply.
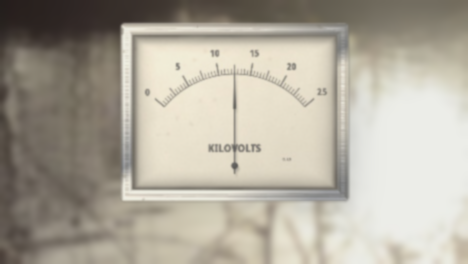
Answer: 12.5 (kV)
